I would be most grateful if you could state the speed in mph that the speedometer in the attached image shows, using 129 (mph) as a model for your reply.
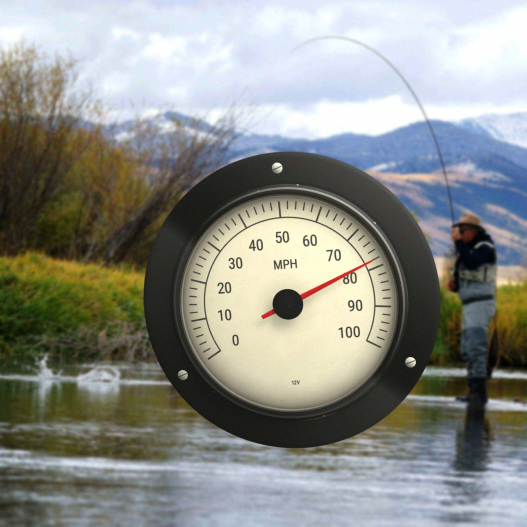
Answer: 78 (mph)
